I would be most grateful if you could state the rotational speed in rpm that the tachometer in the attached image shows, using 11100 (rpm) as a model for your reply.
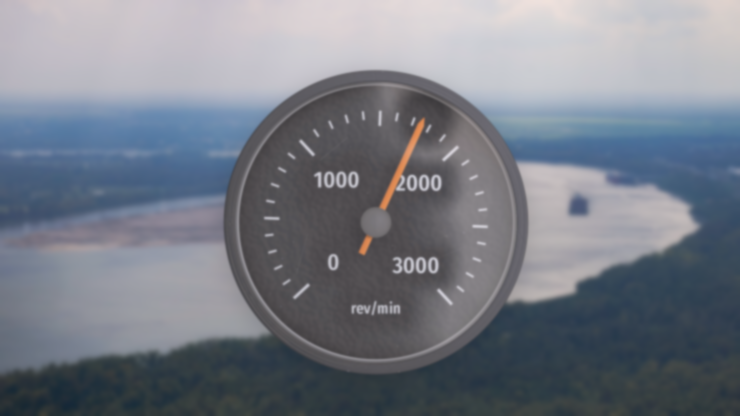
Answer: 1750 (rpm)
